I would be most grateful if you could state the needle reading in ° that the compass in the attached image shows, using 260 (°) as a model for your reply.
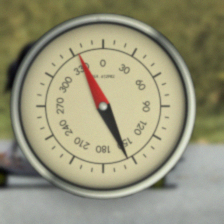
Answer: 335 (°)
